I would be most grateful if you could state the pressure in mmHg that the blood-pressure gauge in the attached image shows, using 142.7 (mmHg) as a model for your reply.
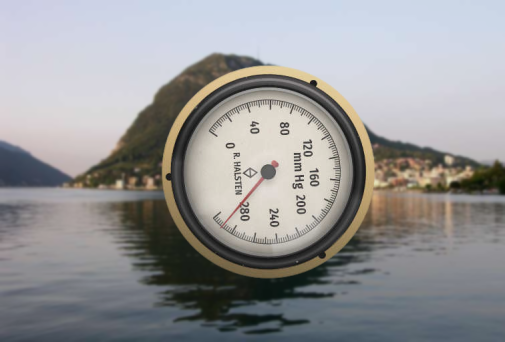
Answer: 290 (mmHg)
